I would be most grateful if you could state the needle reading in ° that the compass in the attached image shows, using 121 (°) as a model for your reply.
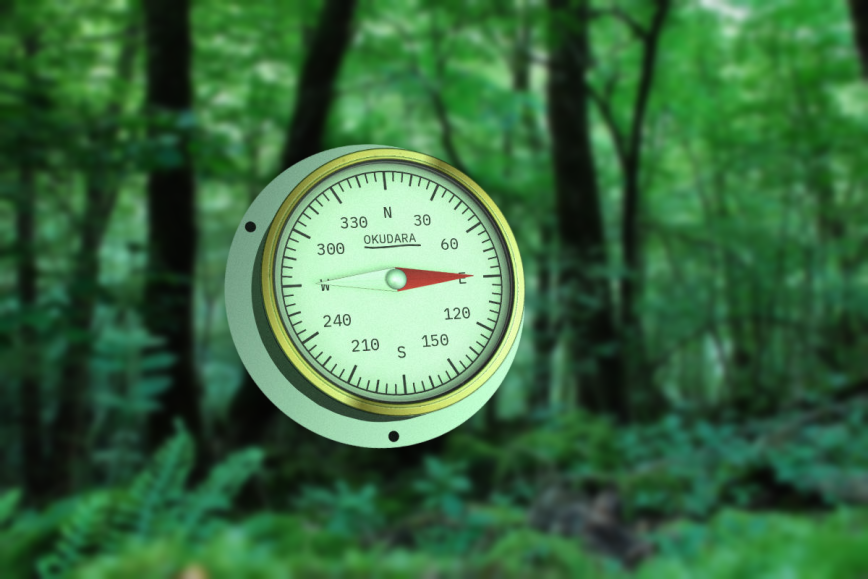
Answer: 90 (°)
